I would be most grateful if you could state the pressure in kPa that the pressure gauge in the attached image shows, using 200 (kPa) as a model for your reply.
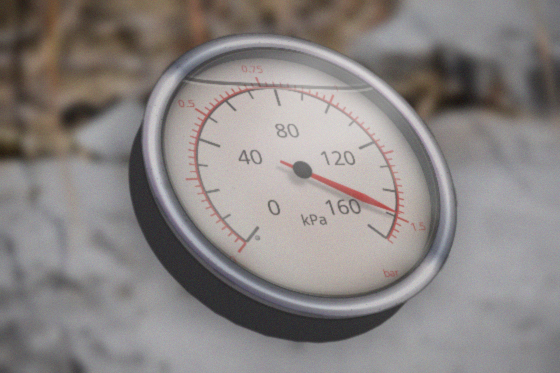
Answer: 150 (kPa)
